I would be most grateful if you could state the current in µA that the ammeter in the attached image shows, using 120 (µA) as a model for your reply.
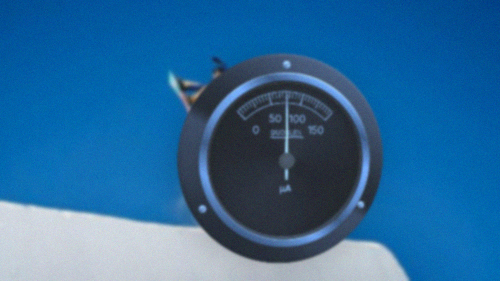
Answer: 75 (µA)
